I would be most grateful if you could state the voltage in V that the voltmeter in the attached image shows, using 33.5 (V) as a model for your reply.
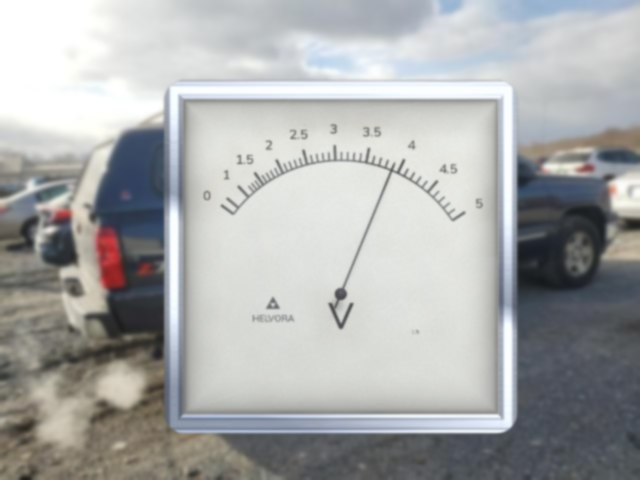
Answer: 3.9 (V)
